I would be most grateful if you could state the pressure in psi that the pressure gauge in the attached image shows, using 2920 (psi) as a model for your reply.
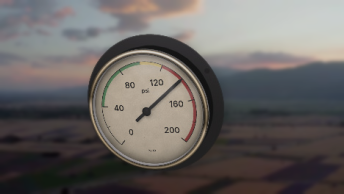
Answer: 140 (psi)
